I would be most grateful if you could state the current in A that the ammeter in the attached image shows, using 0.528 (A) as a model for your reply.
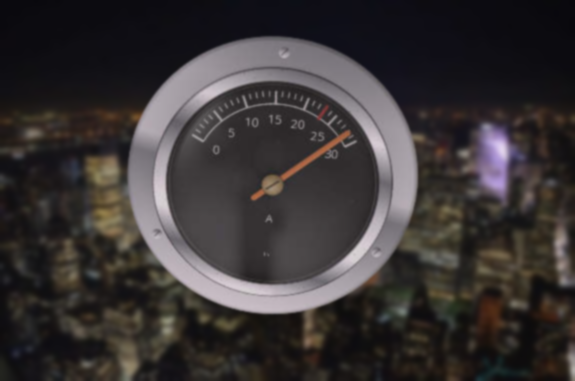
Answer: 28 (A)
